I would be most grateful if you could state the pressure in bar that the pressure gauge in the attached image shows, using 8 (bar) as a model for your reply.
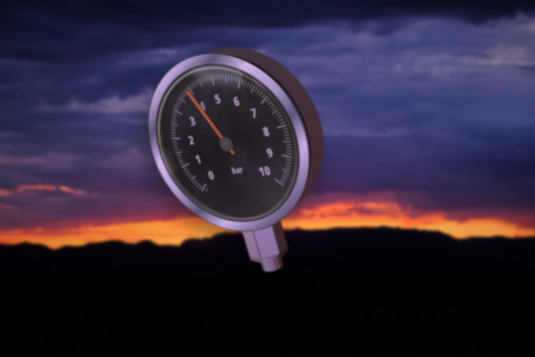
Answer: 4 (bar)
